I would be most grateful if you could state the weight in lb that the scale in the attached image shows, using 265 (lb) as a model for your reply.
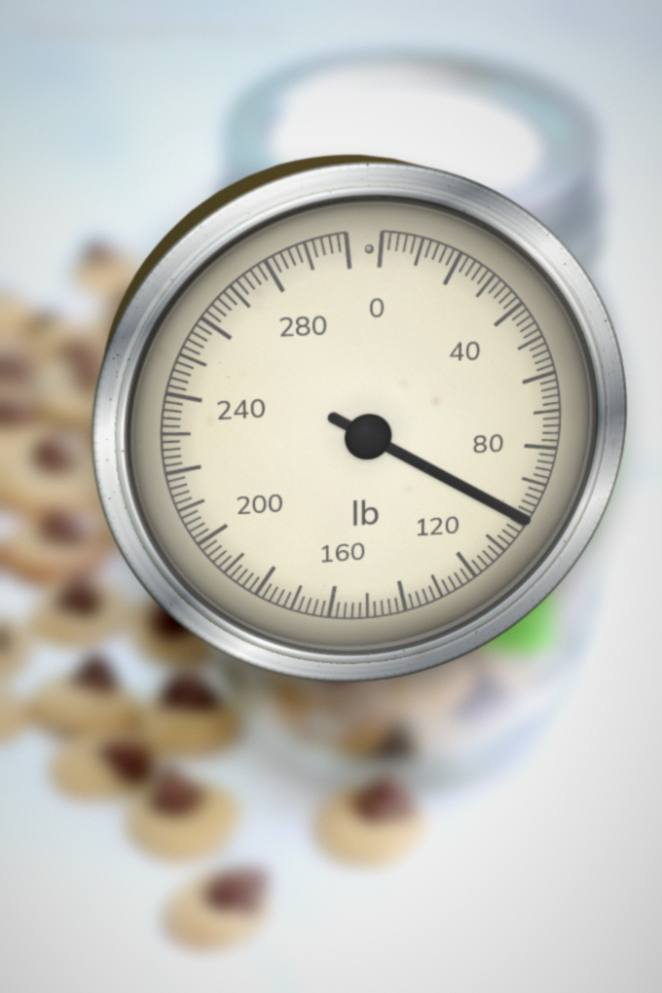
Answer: 100 (lb)
